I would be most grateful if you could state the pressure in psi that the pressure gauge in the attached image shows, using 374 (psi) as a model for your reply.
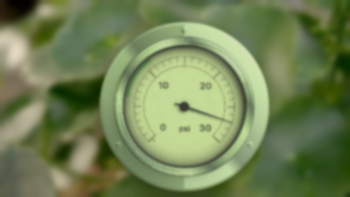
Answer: 27 (psi)
